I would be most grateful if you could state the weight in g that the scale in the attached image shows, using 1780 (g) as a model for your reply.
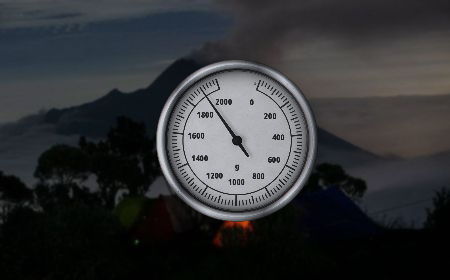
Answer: 1900 (g)
